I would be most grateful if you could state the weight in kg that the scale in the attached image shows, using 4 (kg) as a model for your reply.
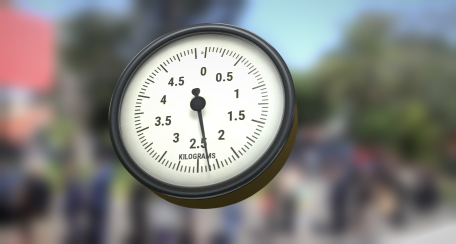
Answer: 2.35 (kg)
